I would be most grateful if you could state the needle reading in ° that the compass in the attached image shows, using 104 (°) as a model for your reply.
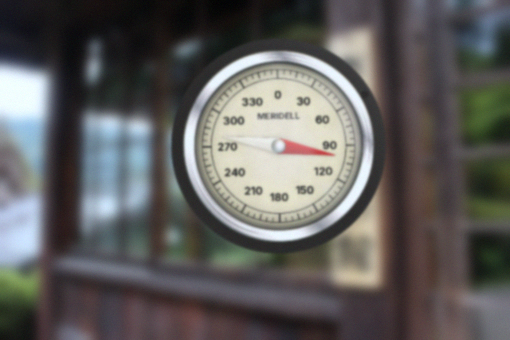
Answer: 100 (°)
